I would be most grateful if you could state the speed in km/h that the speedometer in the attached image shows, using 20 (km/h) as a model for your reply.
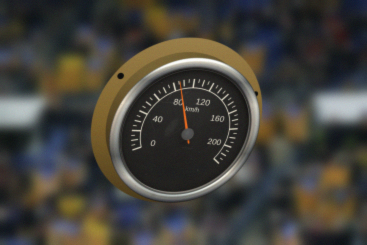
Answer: 85 (km/h)
